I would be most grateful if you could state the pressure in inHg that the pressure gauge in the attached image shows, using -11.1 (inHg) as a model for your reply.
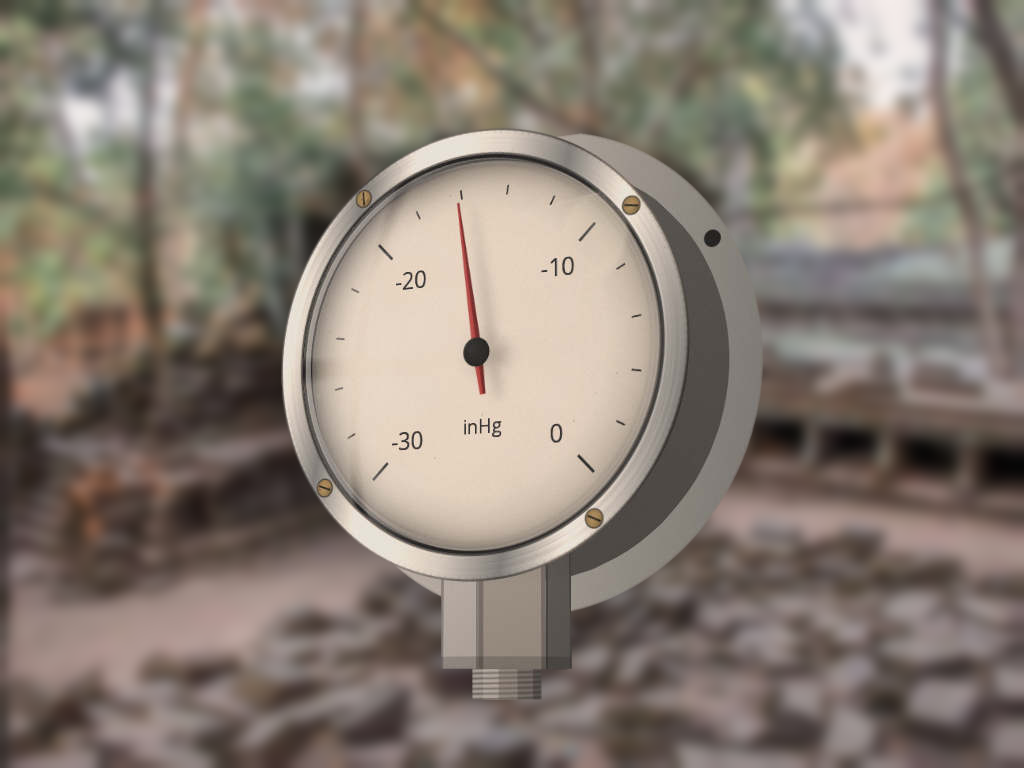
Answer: -16 (inHg)
